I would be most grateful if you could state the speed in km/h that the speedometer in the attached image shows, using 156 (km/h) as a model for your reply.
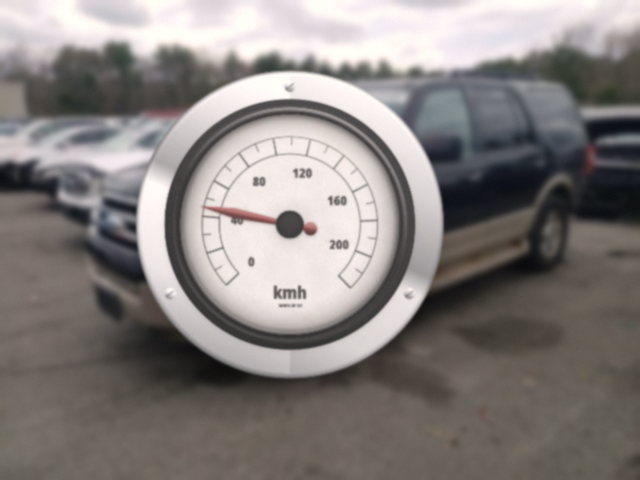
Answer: 45 (km/h)
